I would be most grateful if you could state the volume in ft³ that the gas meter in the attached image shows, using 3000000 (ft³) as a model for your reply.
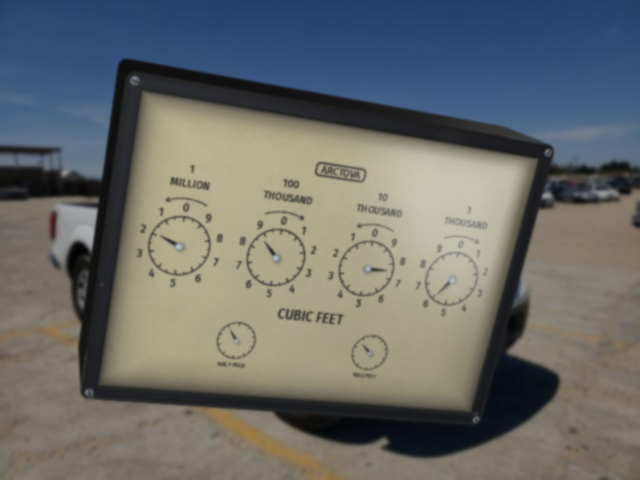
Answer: 187600 (ft³)
